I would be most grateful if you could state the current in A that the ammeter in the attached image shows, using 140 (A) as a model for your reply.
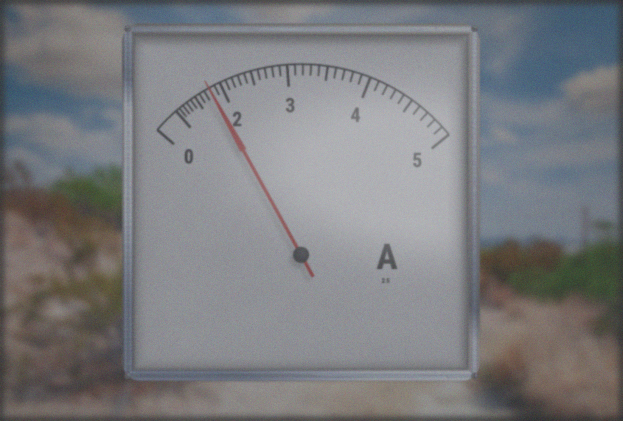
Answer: 1.8 (A)
